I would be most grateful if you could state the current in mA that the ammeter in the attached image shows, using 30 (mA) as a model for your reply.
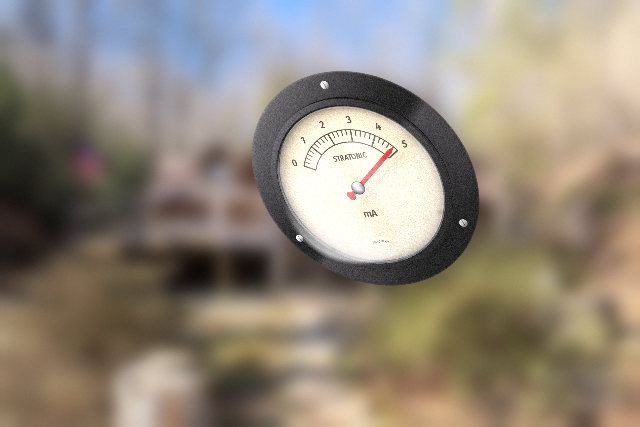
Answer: 4.8 (mA)
